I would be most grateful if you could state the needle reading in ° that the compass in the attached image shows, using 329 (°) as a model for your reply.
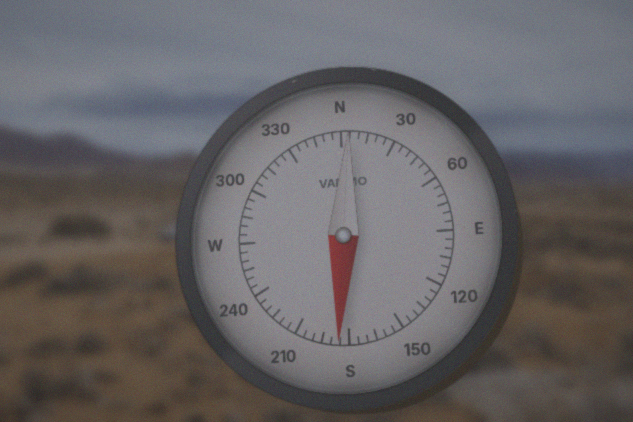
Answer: 185 (°)
